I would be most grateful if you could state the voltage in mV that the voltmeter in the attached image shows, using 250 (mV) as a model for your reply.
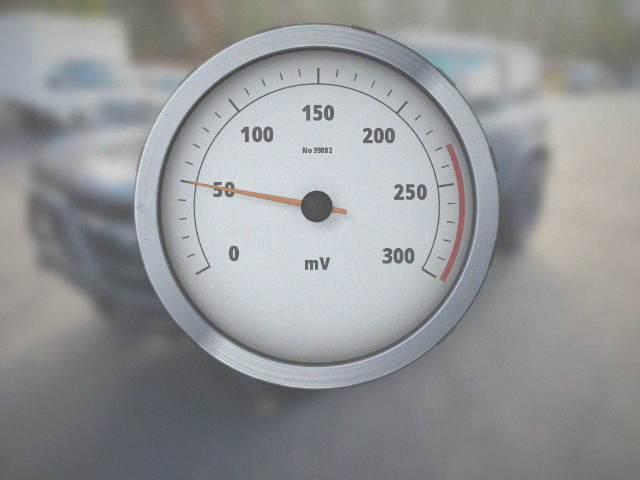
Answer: 50 (mV)
